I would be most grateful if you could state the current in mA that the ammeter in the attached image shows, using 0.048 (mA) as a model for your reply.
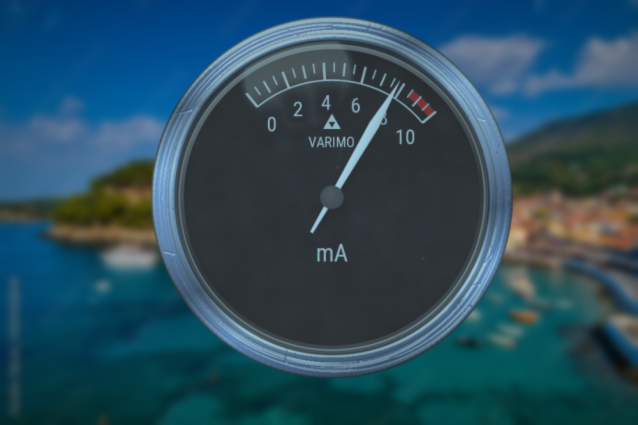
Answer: 7.75 (mA)
